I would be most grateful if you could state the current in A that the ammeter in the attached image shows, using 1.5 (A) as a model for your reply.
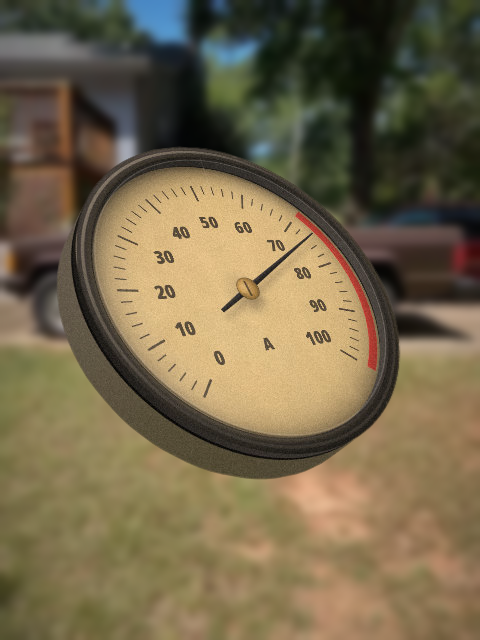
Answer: 74 (A)
